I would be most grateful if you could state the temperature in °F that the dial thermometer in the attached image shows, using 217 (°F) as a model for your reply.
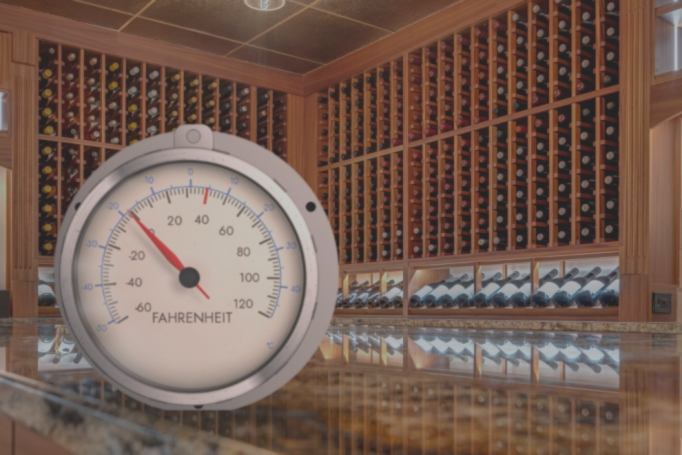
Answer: 0 (°F)
